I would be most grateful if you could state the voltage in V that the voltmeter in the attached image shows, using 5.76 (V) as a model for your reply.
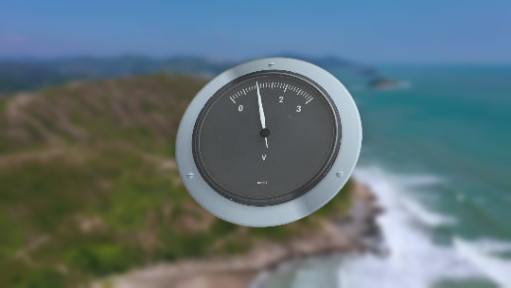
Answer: 1 (V)
